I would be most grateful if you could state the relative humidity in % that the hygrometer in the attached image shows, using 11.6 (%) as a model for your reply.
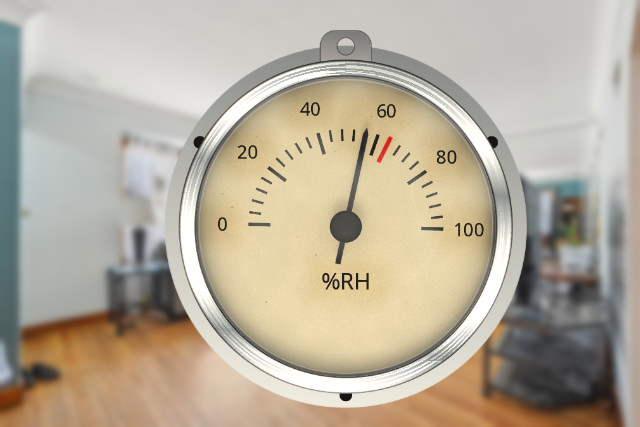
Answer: 56 (%)
